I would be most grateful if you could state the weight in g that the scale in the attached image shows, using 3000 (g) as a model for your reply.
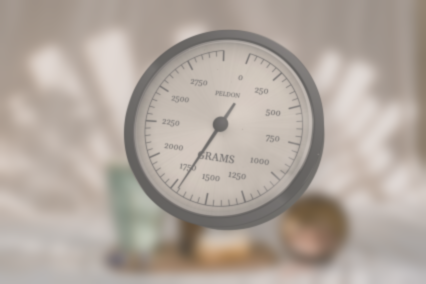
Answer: 1700 (g)
